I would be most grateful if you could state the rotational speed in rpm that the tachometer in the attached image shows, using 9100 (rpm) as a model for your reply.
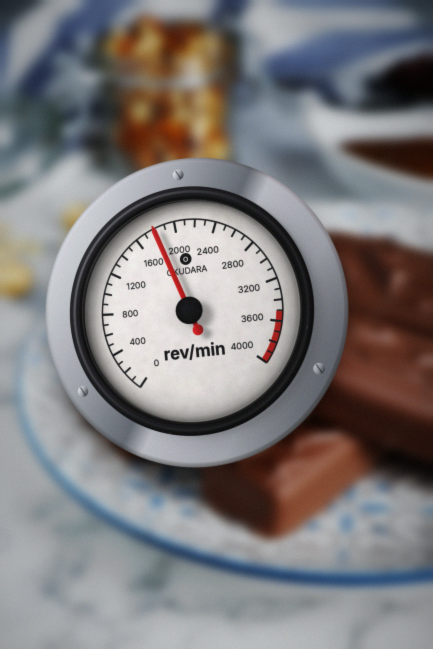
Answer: 1800 (rpm)
